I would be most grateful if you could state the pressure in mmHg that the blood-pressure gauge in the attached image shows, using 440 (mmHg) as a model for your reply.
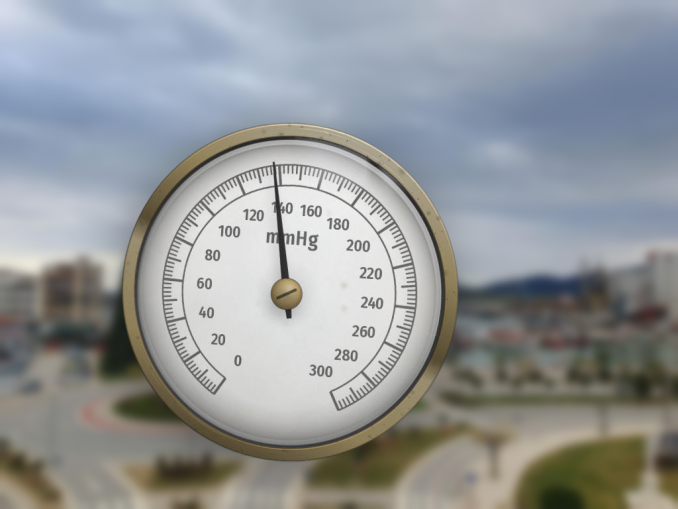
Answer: 138 (mmHg)
